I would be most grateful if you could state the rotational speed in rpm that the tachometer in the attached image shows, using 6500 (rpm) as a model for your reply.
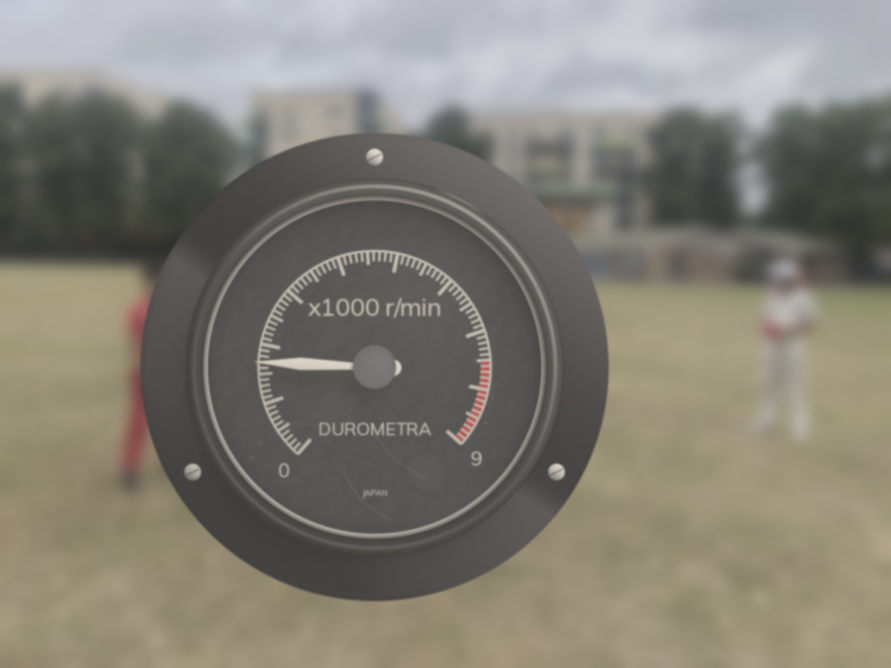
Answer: 1700 (rpm)
